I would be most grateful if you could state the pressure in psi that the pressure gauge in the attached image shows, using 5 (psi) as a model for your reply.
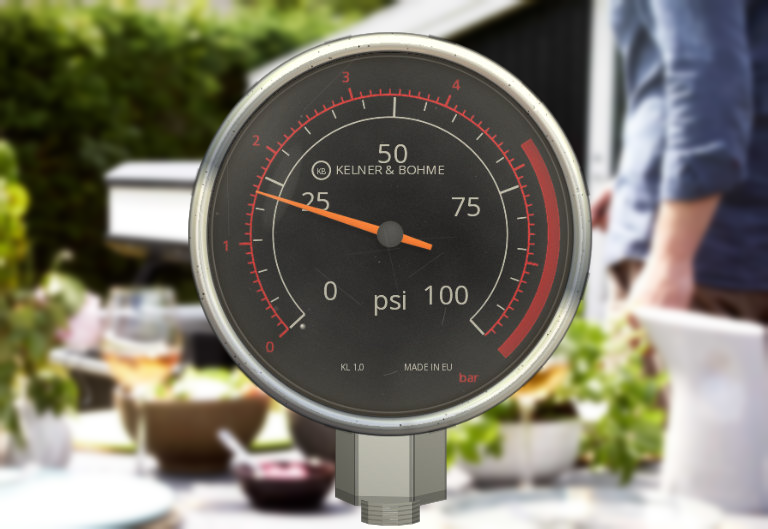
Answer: 22.5 (psi)
